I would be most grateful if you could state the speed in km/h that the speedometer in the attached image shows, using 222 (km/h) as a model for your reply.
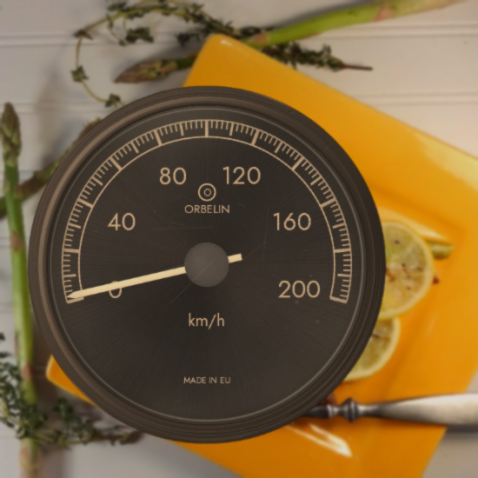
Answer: 2 (km/h)
